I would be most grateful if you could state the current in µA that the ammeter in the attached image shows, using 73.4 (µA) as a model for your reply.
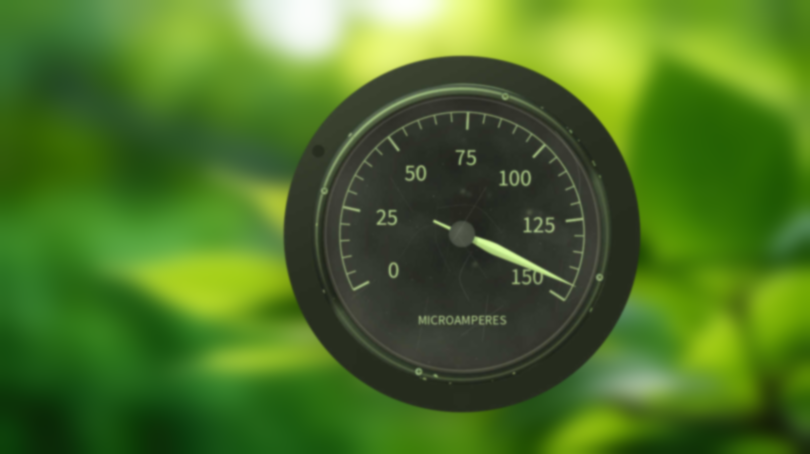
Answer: 145 (µA)
